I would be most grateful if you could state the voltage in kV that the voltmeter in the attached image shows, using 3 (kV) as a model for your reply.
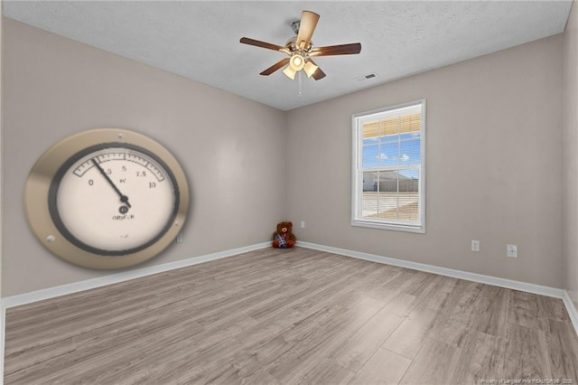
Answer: 2 (kV)
